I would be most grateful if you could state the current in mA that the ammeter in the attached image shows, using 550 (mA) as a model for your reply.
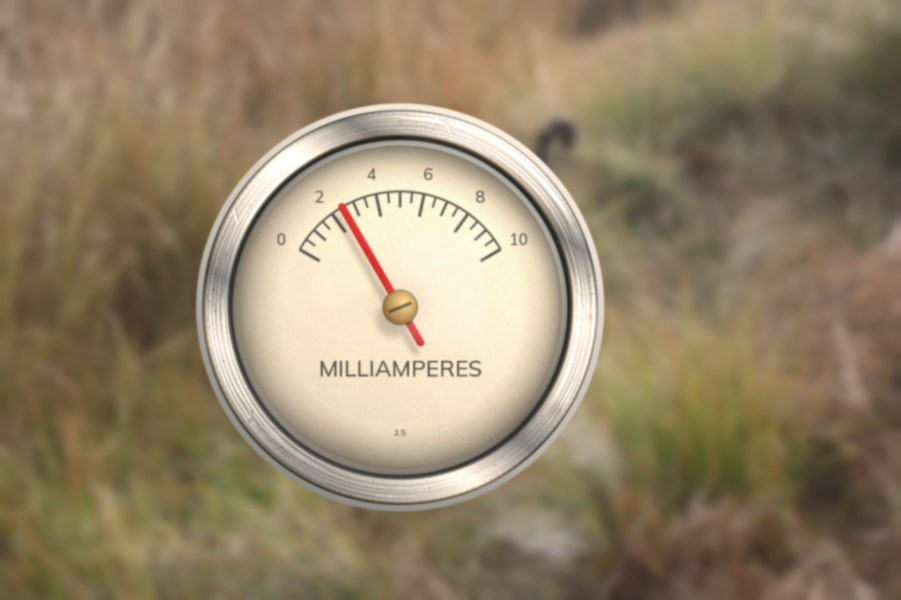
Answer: 2.5 (mA)
